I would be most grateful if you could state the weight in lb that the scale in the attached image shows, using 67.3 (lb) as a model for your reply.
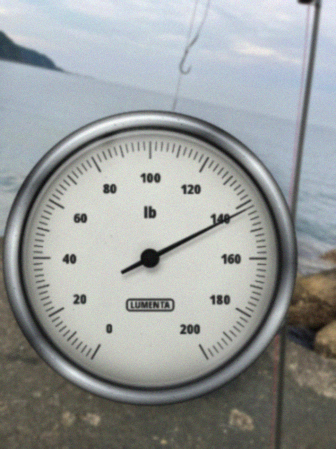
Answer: 142 (lb)
